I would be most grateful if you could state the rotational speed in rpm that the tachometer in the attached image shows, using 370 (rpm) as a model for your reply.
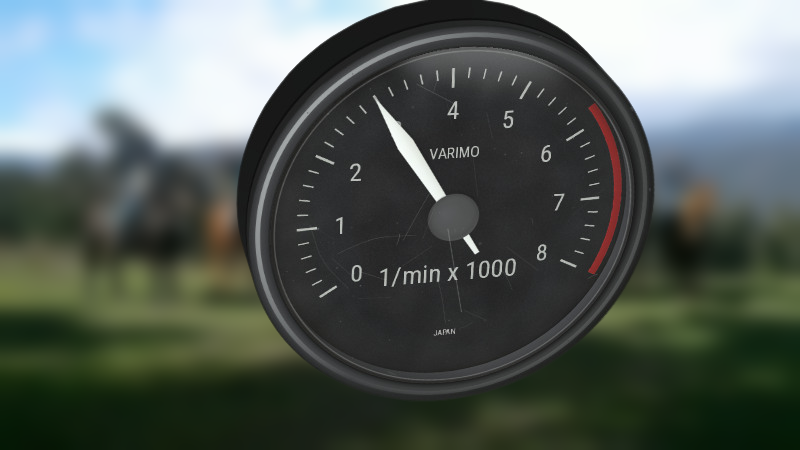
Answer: 3000 (rpm)
